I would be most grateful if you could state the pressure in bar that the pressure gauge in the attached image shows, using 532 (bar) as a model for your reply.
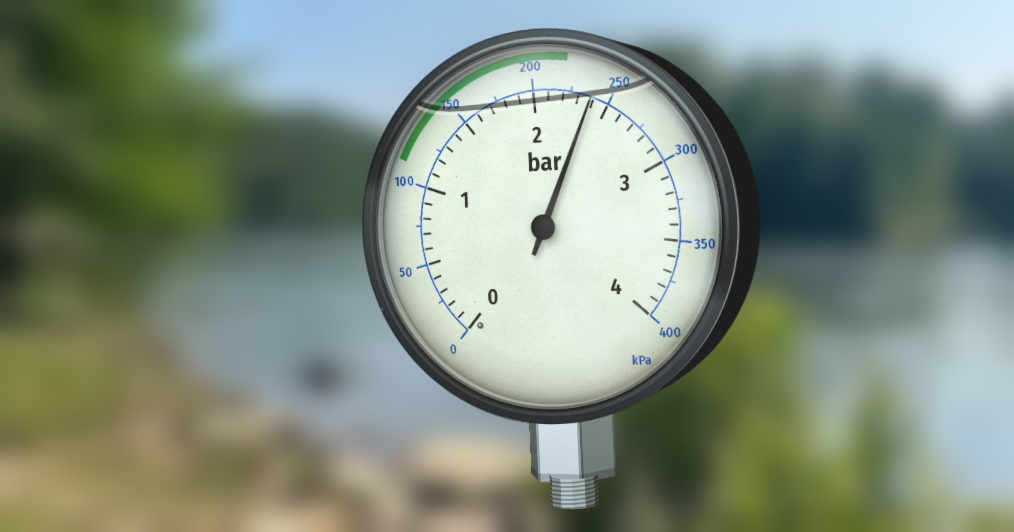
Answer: 2.4 (bar)
